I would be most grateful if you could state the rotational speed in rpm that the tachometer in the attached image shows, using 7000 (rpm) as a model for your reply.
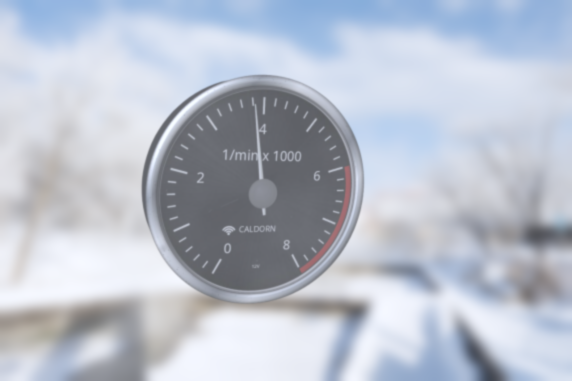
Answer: 3800 (rpm)
